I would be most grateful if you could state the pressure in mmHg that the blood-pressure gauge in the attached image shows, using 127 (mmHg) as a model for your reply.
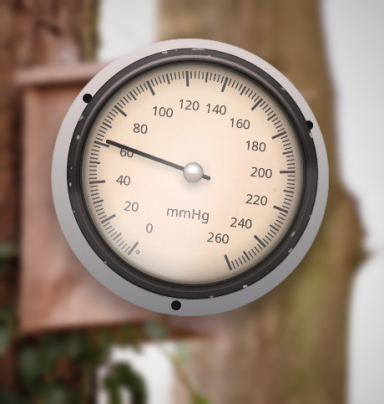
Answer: 62 (mmHg)
